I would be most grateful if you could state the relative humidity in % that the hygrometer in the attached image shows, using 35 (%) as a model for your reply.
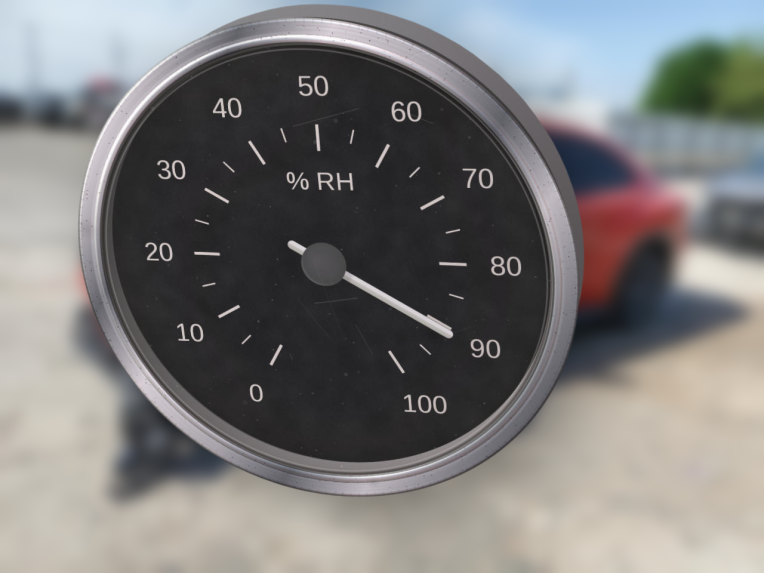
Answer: 90 (%)
